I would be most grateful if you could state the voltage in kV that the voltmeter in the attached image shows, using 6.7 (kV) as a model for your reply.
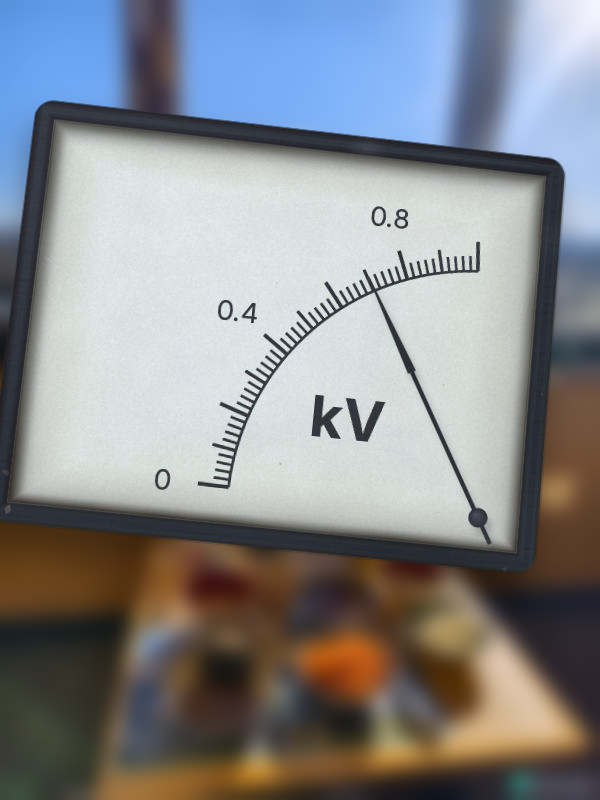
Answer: 0.7 (kV)
